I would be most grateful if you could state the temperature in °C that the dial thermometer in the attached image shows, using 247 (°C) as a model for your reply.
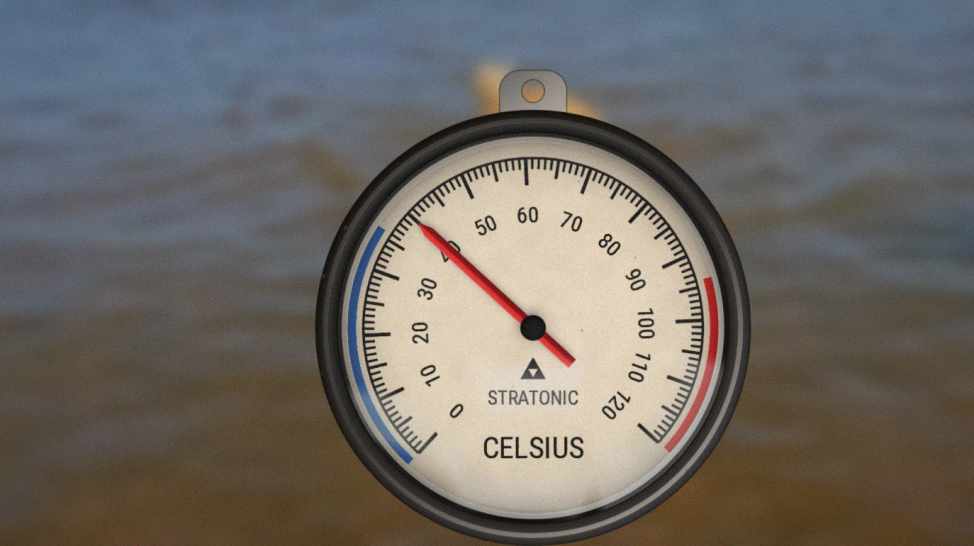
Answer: 40 (°C)
